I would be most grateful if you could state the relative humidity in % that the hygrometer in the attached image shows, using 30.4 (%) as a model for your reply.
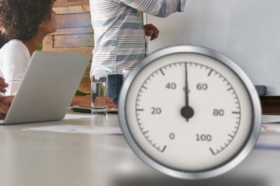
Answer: 50 (%)
